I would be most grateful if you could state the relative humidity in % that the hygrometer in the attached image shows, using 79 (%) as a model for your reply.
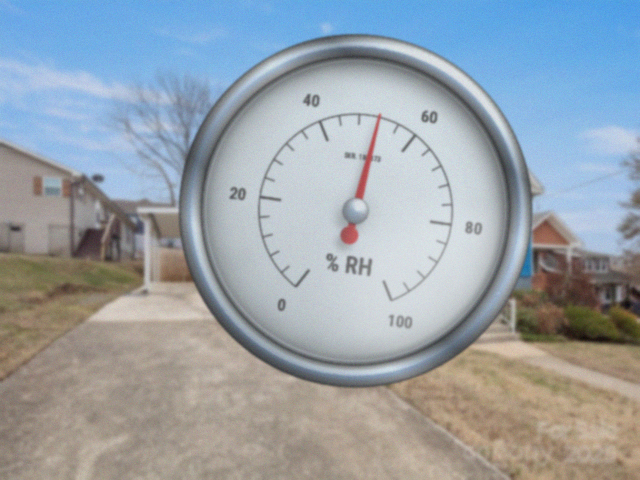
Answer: 52 (%)
